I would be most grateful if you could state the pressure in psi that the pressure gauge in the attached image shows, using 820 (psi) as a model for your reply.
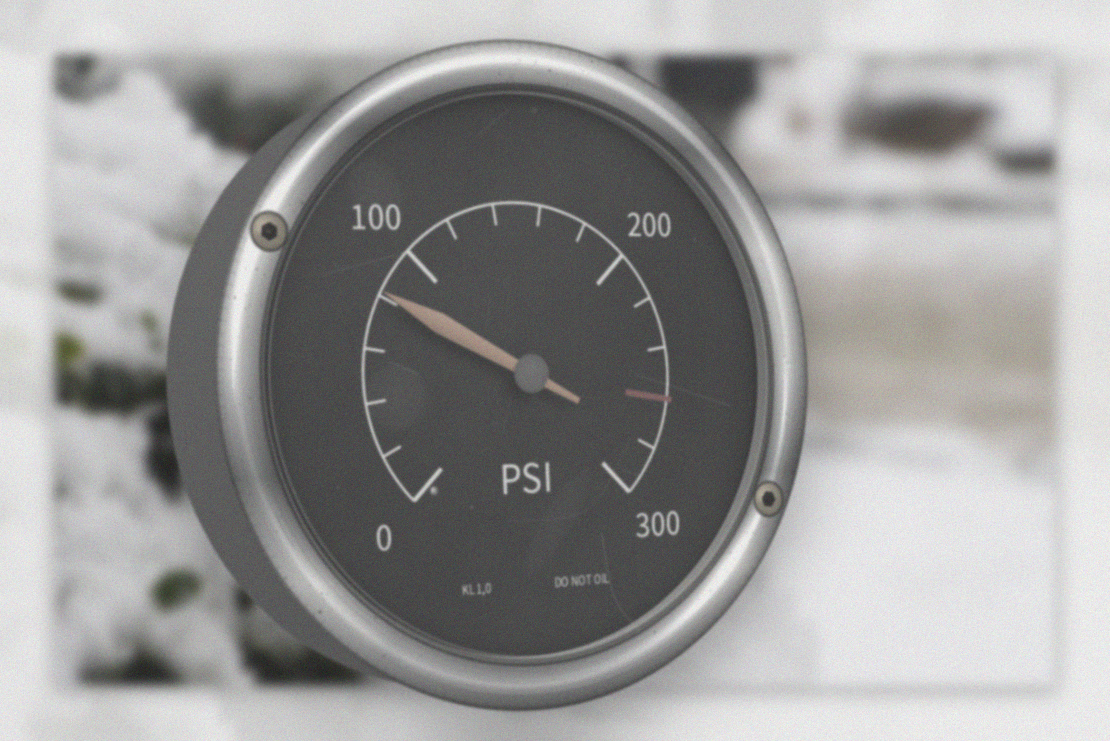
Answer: 80 (psi)
